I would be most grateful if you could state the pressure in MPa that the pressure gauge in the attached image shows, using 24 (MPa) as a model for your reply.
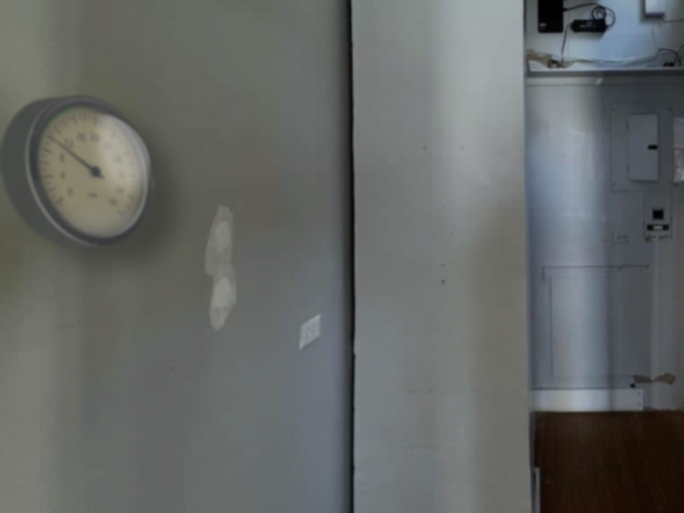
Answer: 10 (MPa)
